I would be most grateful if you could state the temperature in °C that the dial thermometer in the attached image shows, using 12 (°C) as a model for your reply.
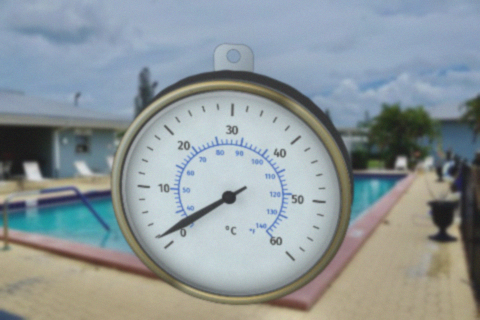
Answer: 2 (°C)
